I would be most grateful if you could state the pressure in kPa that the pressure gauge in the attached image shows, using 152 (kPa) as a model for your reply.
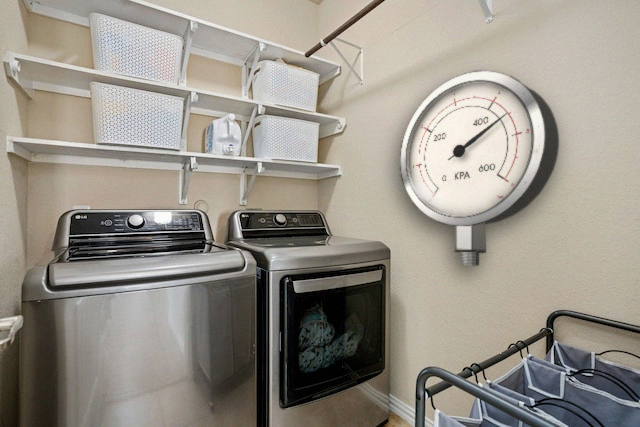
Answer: 450 (kPa)
